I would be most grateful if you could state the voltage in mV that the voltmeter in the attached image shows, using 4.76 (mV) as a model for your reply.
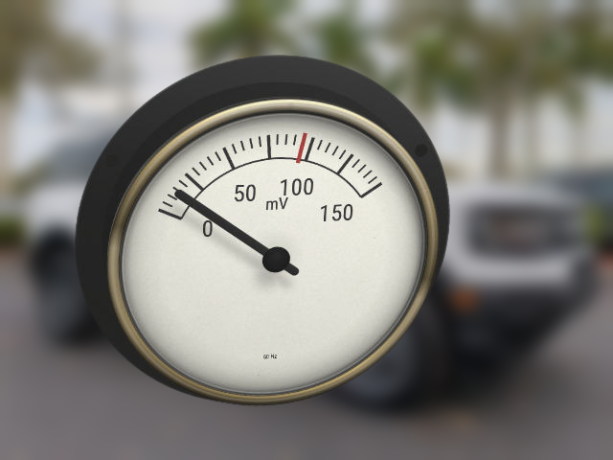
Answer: 15 (mV)
